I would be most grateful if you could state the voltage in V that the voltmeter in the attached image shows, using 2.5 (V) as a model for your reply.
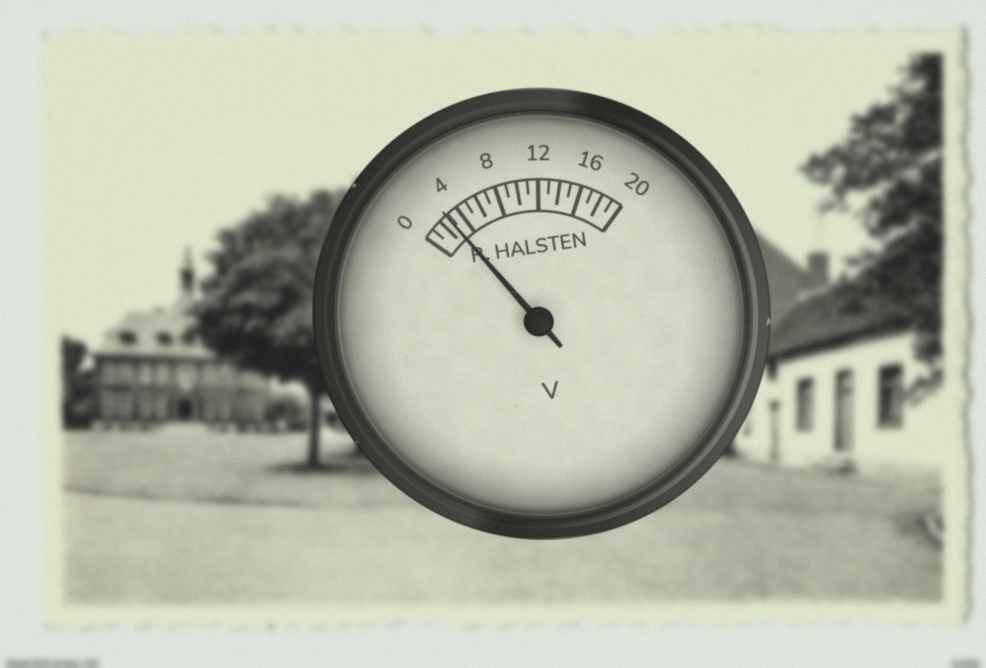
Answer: 3 (V)
